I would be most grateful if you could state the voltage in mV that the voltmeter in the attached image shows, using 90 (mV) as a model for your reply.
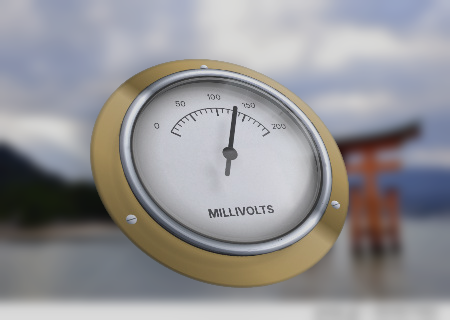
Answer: 130 (mV)
